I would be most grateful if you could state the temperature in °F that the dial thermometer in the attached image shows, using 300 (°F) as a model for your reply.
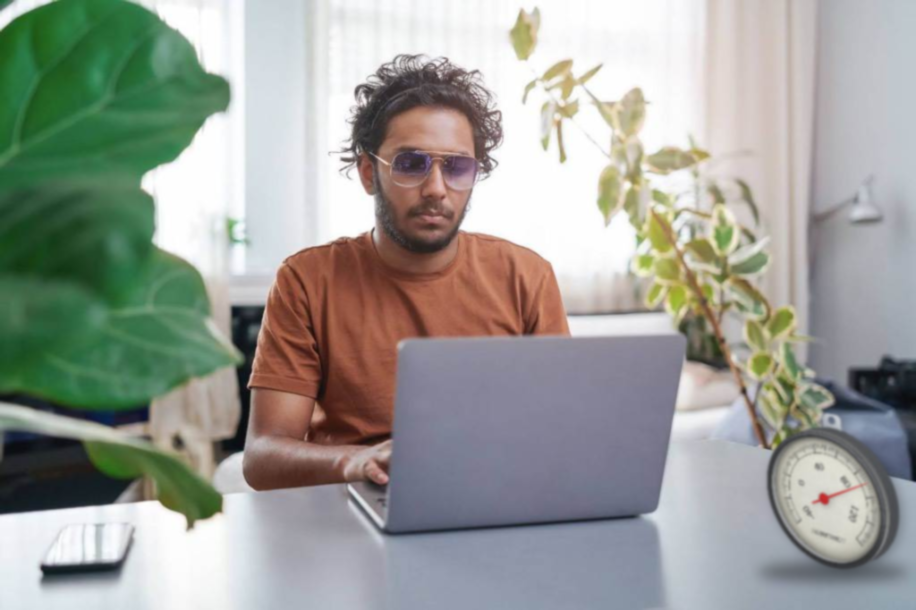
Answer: 90 (°F)
